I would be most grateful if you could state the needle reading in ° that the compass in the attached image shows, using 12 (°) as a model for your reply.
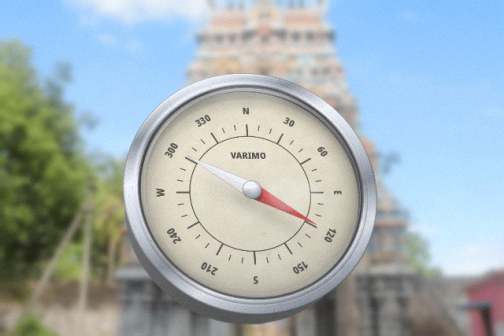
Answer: 120 (°)
